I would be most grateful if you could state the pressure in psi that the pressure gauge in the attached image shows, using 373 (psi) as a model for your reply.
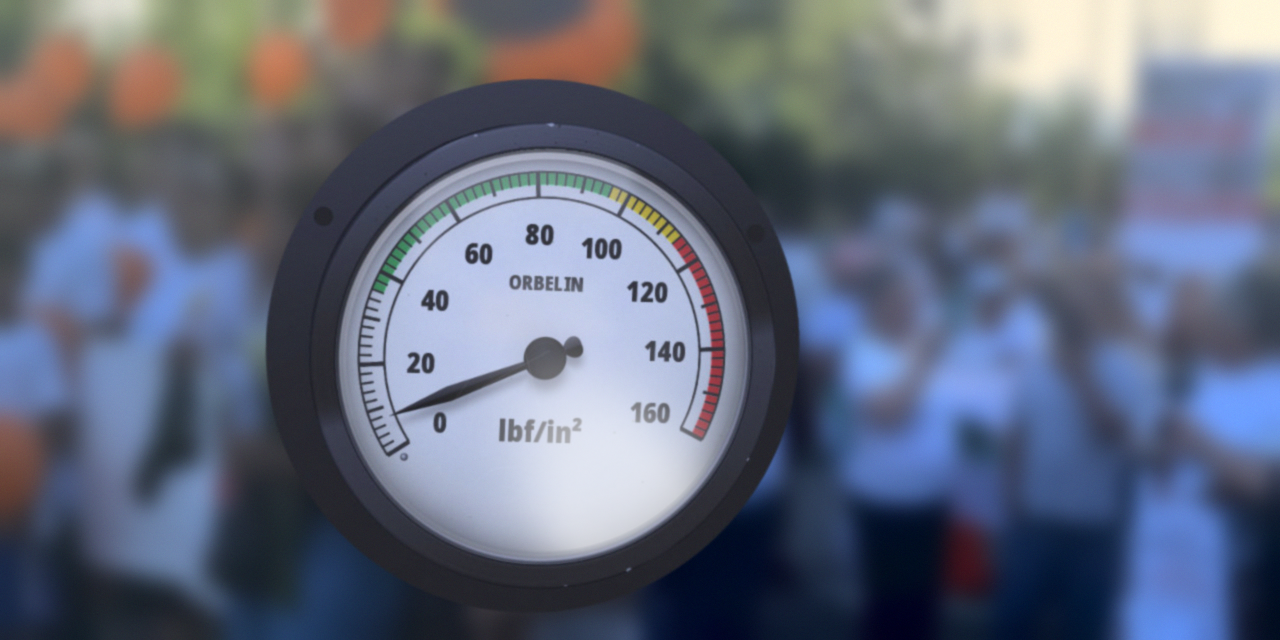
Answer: 8 (psi)
